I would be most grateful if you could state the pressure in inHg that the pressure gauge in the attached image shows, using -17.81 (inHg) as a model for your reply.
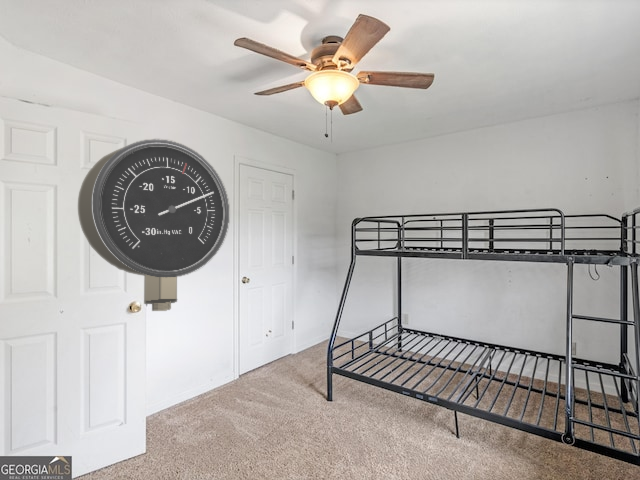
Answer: -7.5 (inHg)
